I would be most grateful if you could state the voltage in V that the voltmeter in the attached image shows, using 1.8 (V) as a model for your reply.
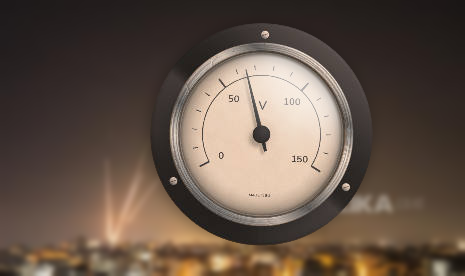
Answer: 65 (V)
